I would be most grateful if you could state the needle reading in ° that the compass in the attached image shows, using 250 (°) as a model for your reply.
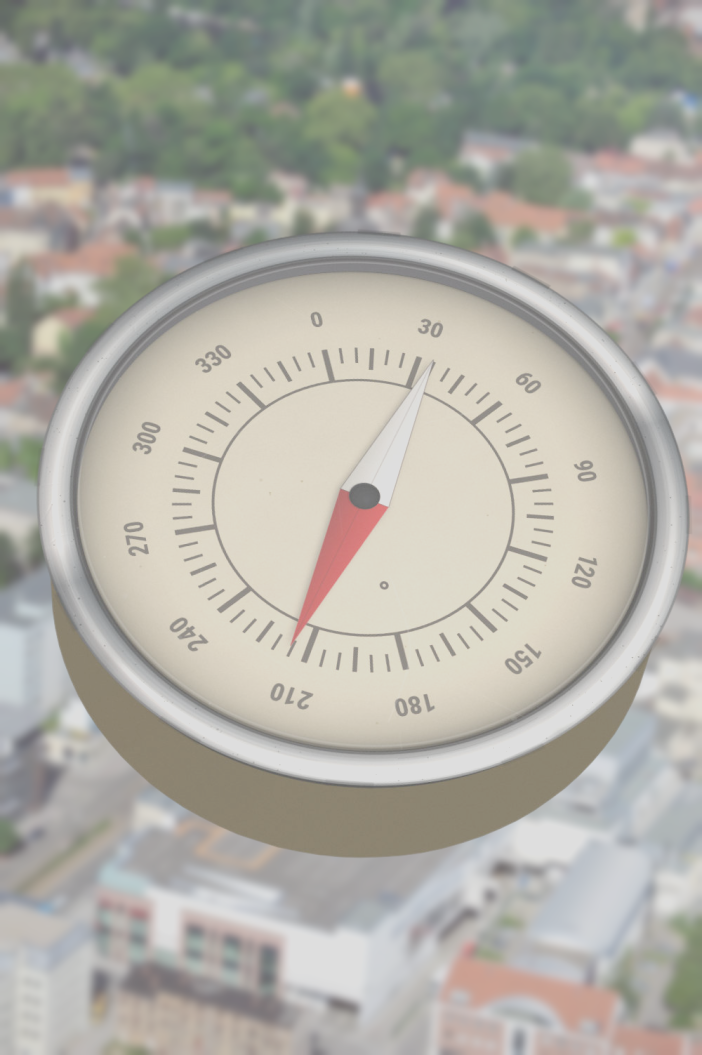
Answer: 215 (°)
